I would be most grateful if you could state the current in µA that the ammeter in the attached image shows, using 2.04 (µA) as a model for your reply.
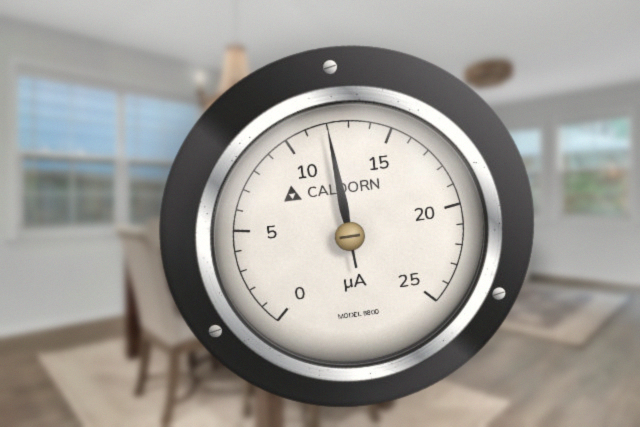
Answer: 12 (µA)
